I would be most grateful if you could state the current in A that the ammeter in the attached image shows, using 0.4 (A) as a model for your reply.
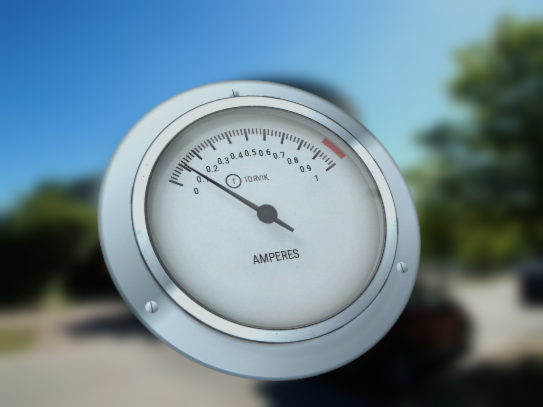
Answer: 0.1 (A)
